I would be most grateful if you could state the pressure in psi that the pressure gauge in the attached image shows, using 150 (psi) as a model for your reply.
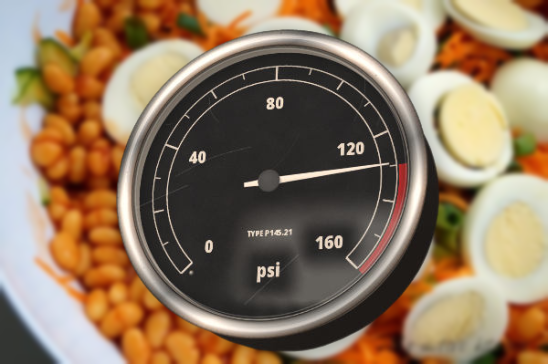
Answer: 130 (psi)
